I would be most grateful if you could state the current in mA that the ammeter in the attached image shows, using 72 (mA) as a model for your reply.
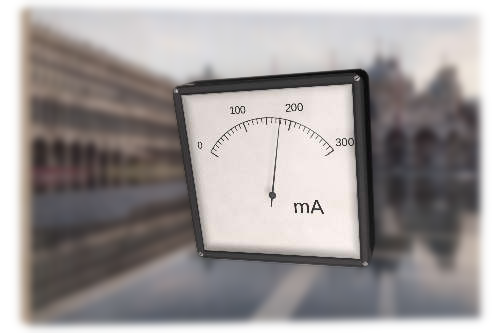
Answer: 180 (mA)
